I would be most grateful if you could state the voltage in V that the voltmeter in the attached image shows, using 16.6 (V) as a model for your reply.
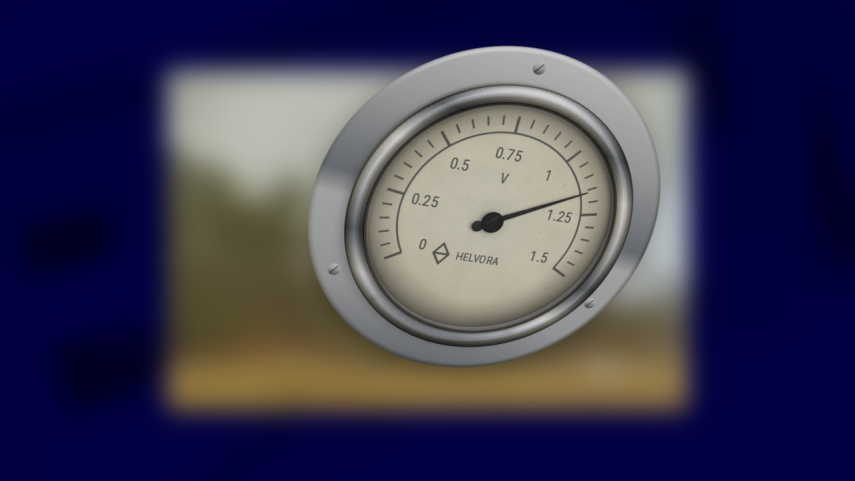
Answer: 1.15 (V)
